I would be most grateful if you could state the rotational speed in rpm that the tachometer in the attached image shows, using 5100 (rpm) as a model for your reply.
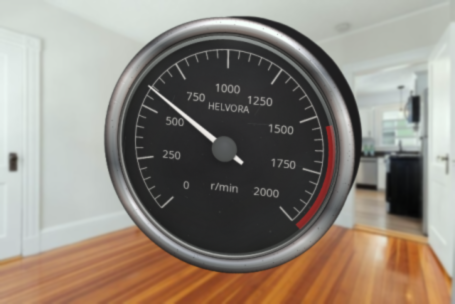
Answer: 600 (rpm)
